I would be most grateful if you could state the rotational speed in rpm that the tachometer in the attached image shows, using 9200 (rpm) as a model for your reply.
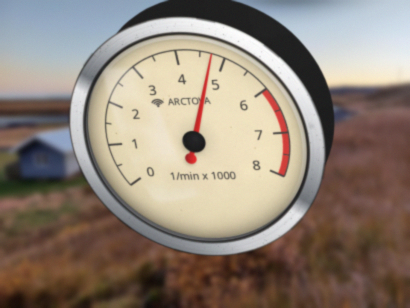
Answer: 4750 (rpm)
